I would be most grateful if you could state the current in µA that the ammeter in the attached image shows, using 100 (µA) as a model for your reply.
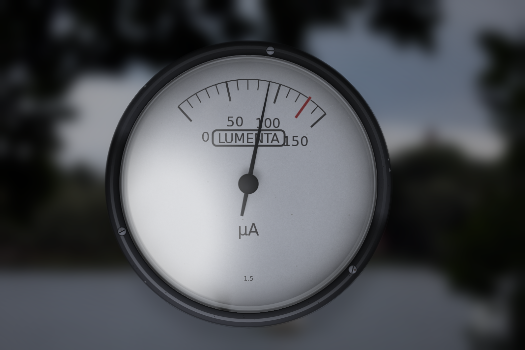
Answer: 90 (µA)
